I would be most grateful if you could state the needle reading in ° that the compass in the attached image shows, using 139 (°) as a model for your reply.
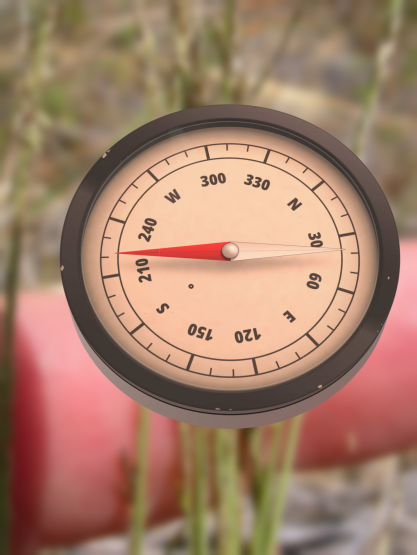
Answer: 220 (°)
